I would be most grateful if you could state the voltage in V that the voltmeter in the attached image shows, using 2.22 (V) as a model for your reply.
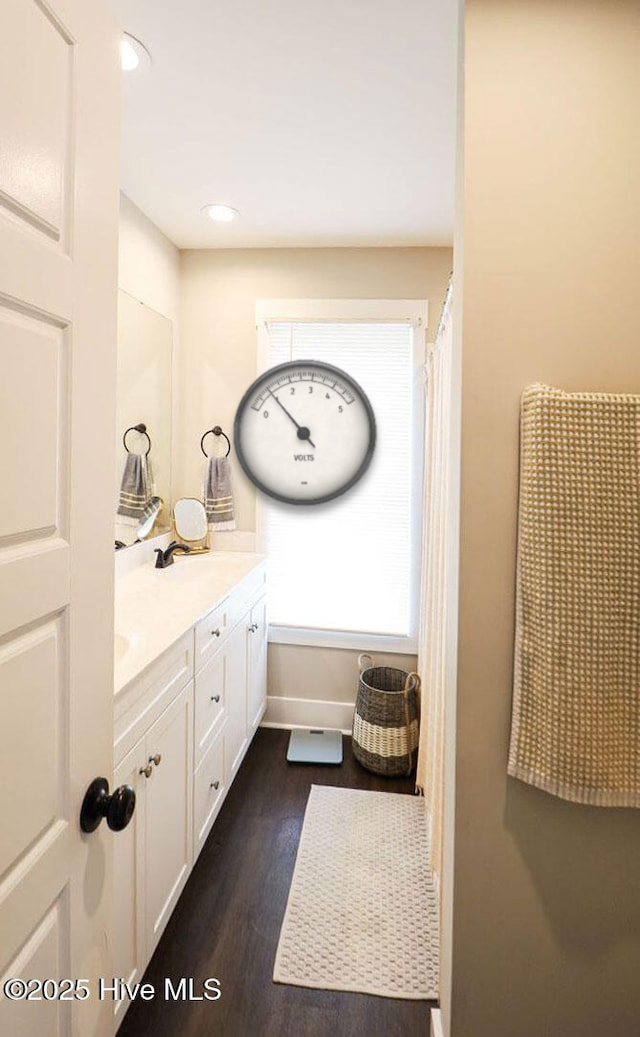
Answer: 1 (V)
